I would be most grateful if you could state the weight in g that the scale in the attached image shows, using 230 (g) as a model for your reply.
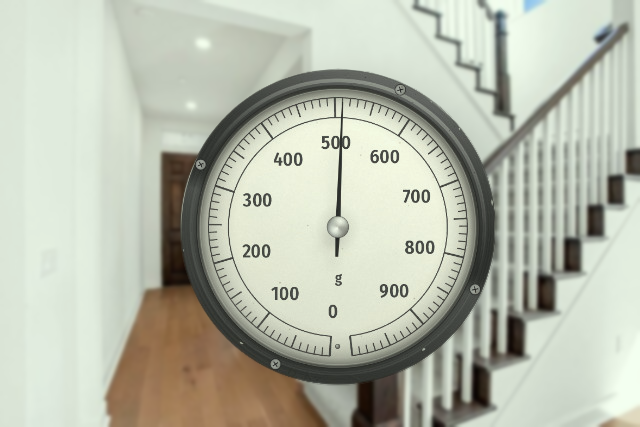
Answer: 510 (g)
